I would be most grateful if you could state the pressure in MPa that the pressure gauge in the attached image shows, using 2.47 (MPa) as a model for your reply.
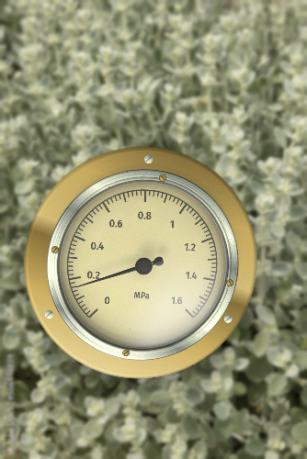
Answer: 0.16 (MPa)
